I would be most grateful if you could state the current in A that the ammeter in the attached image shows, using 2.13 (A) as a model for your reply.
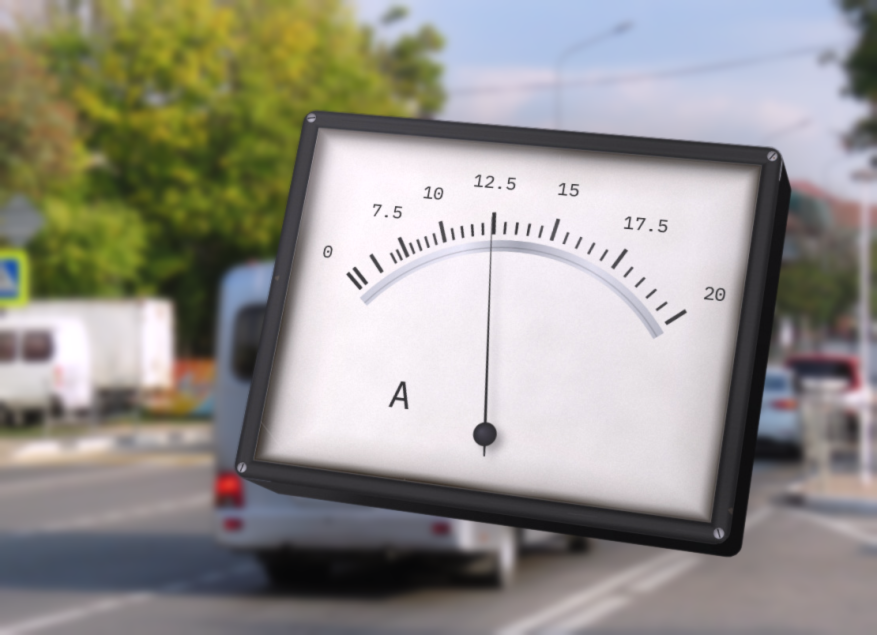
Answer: 12.5 (A)
